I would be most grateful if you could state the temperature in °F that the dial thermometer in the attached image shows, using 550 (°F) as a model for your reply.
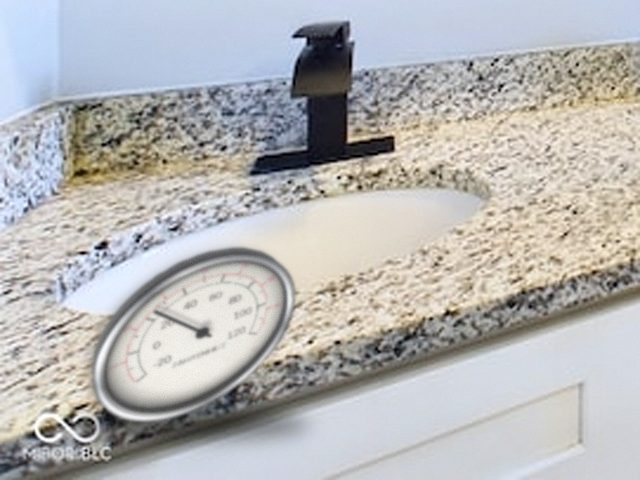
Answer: 25 (°F)
